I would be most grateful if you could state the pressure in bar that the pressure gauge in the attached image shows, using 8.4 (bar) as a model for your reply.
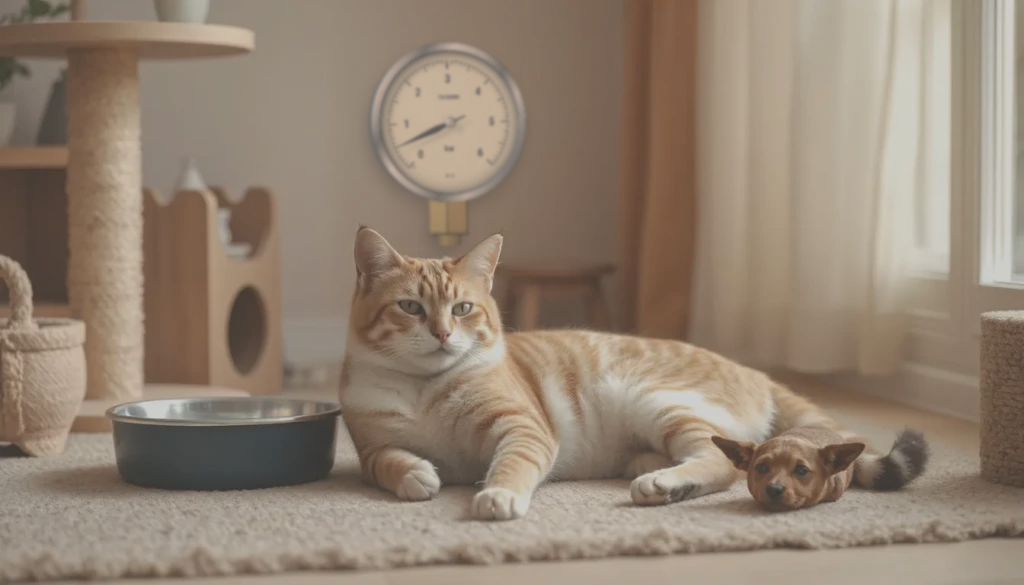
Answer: 0.5 (bar)
